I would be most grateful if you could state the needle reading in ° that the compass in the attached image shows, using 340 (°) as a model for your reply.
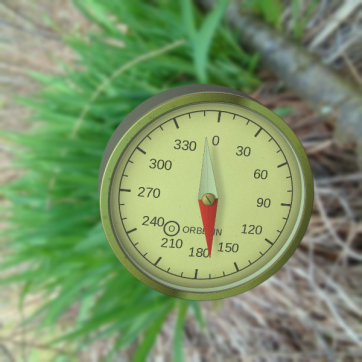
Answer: 170 (°)
